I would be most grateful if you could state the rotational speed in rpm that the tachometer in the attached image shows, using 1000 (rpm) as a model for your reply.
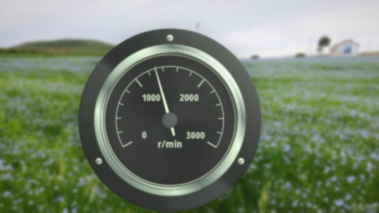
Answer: 1300 (rpm)
